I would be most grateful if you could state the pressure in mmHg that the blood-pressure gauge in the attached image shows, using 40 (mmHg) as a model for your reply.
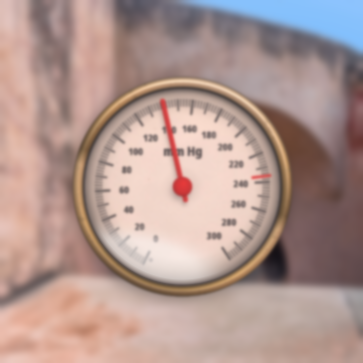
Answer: 140 (mmHg)
